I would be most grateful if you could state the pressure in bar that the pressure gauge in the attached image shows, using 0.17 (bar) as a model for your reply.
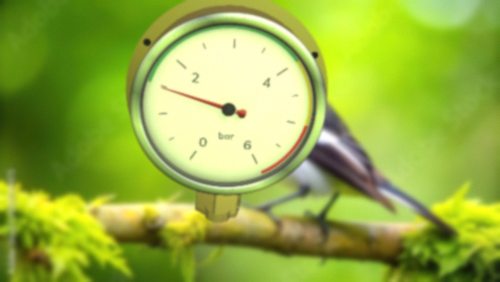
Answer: 1.5 (bar)
